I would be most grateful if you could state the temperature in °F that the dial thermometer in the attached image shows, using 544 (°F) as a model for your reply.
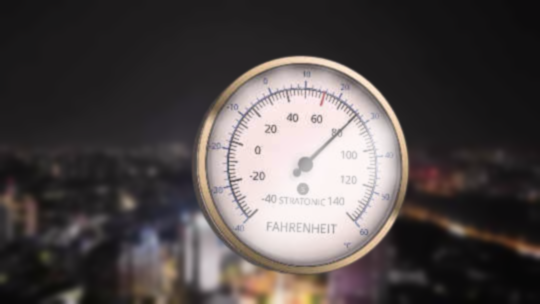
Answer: 80 (°F)
